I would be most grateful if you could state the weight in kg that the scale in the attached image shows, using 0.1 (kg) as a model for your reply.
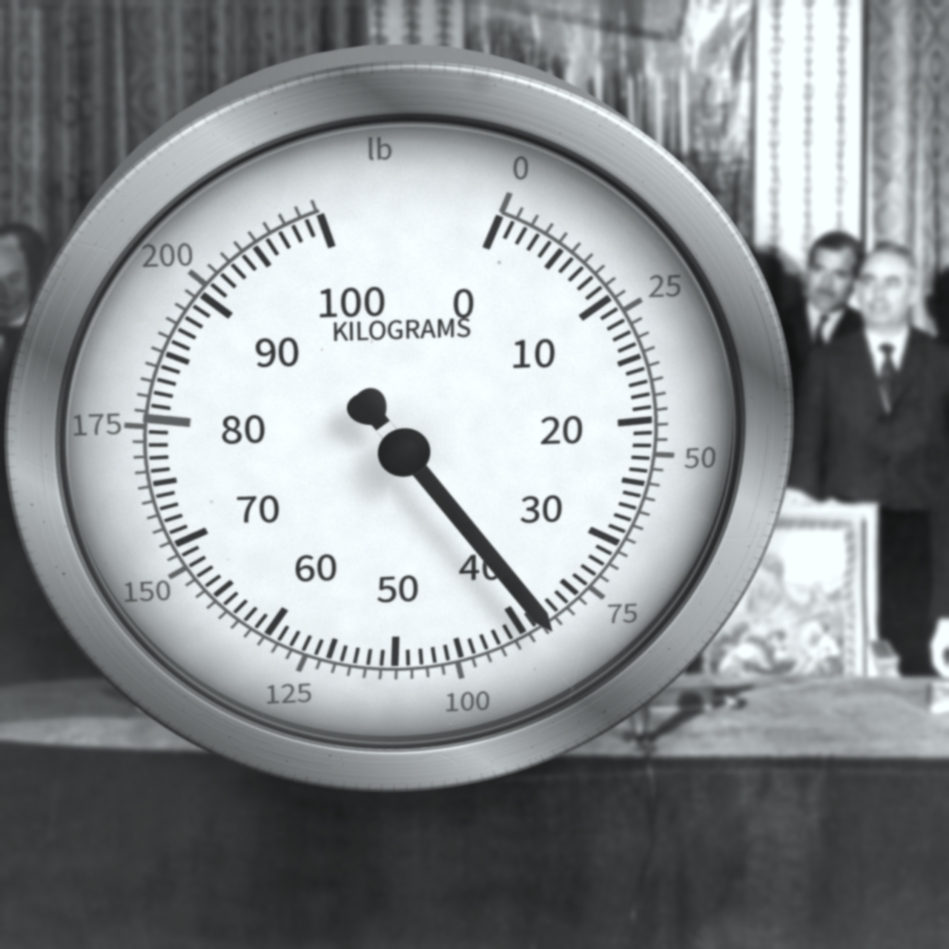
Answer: 38 (kg)
